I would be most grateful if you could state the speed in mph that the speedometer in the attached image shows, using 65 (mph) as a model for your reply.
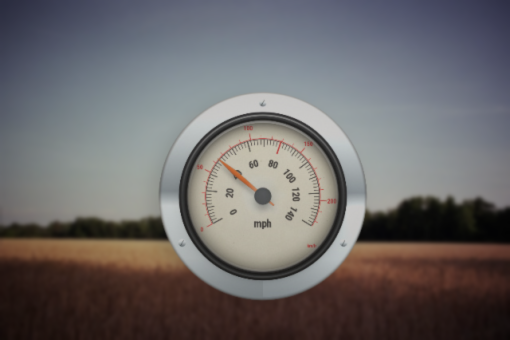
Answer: 40 (mph)
